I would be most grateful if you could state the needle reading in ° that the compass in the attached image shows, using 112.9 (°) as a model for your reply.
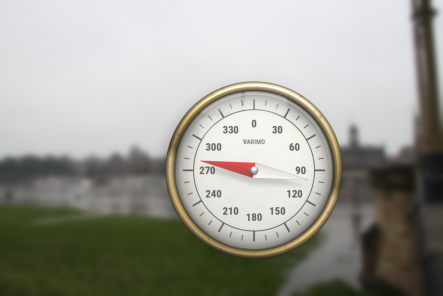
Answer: 280 (°)
